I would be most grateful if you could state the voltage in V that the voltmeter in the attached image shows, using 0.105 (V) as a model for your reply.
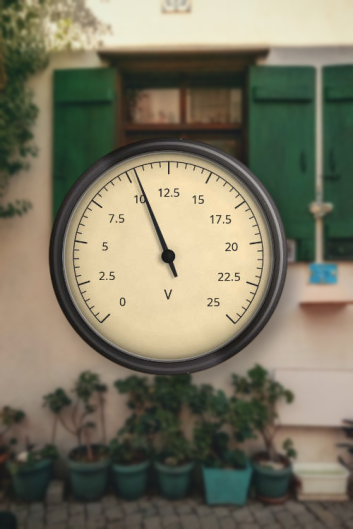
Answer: 10.5 (V)
